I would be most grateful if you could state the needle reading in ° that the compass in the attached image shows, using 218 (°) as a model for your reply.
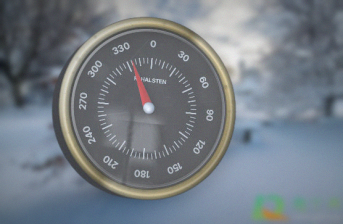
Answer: 335 (°)
